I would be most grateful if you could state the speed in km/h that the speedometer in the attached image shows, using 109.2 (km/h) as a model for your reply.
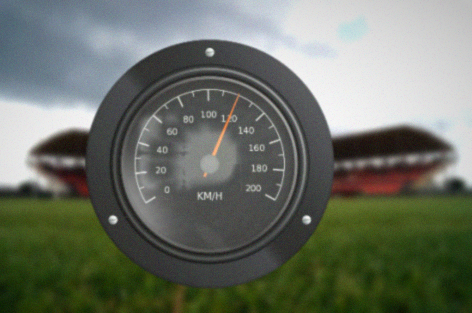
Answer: 120 (km/h)
